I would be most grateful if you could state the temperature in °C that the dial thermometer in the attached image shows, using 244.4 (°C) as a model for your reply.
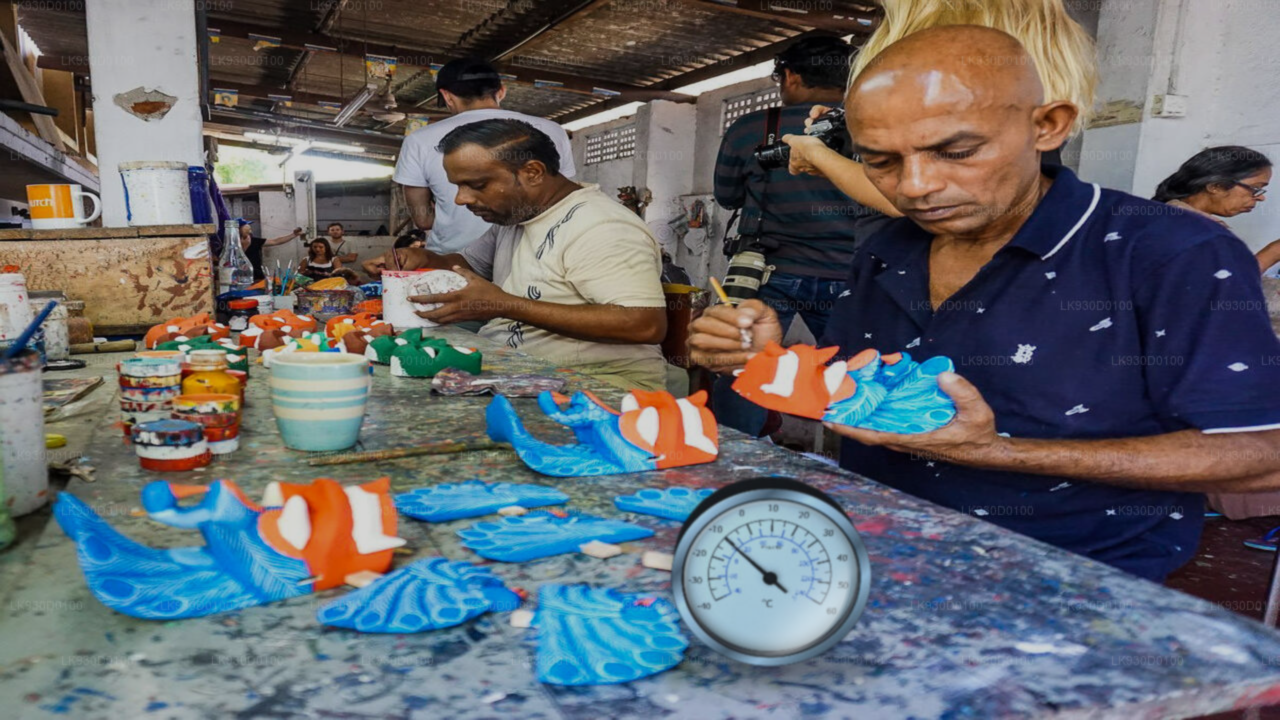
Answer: -10 (°C)
